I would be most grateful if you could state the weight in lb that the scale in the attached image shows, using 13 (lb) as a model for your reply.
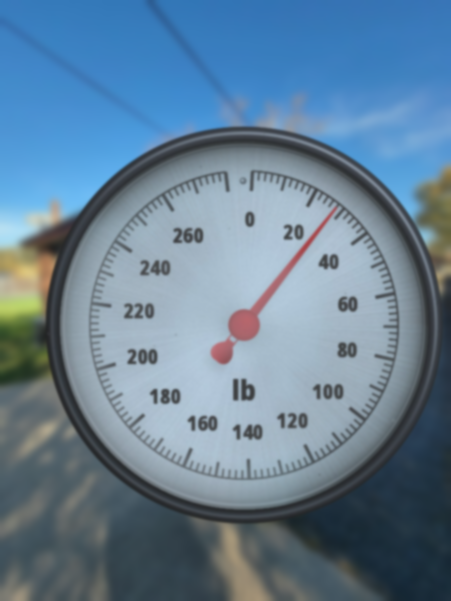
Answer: 28 (lb)
